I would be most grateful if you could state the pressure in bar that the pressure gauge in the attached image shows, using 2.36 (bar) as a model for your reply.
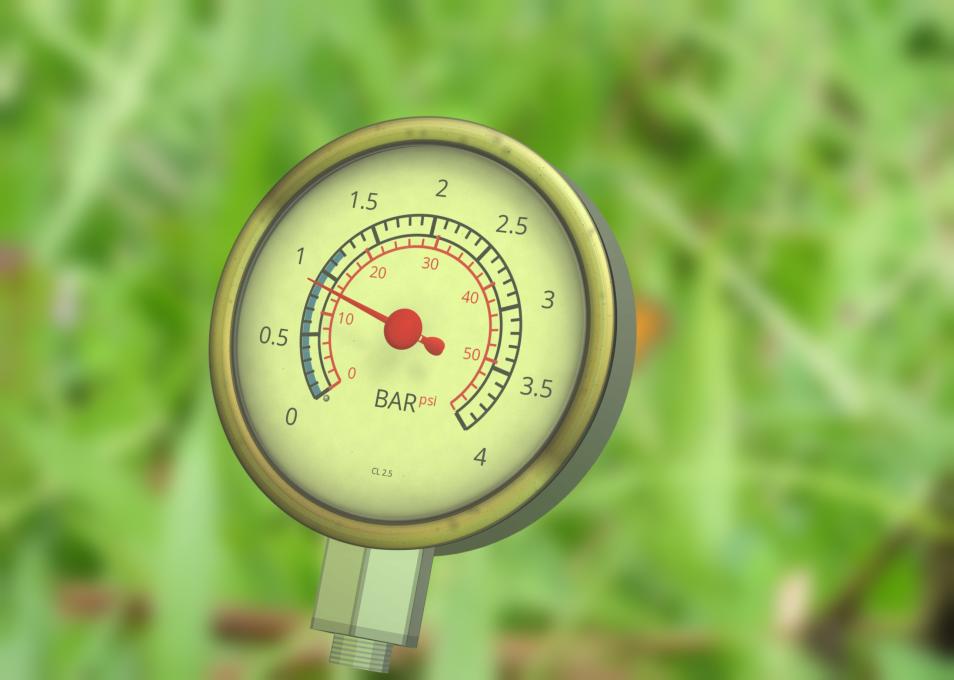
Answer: 0.9 (bar)
